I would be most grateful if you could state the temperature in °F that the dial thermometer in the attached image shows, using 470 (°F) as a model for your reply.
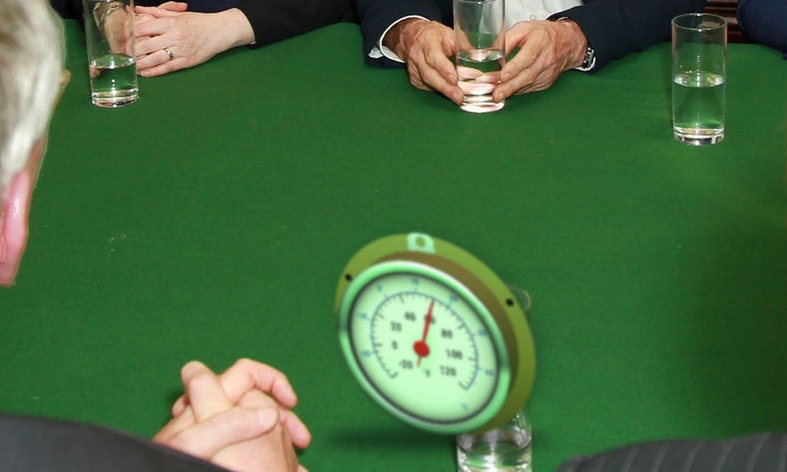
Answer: 60 (°F)
